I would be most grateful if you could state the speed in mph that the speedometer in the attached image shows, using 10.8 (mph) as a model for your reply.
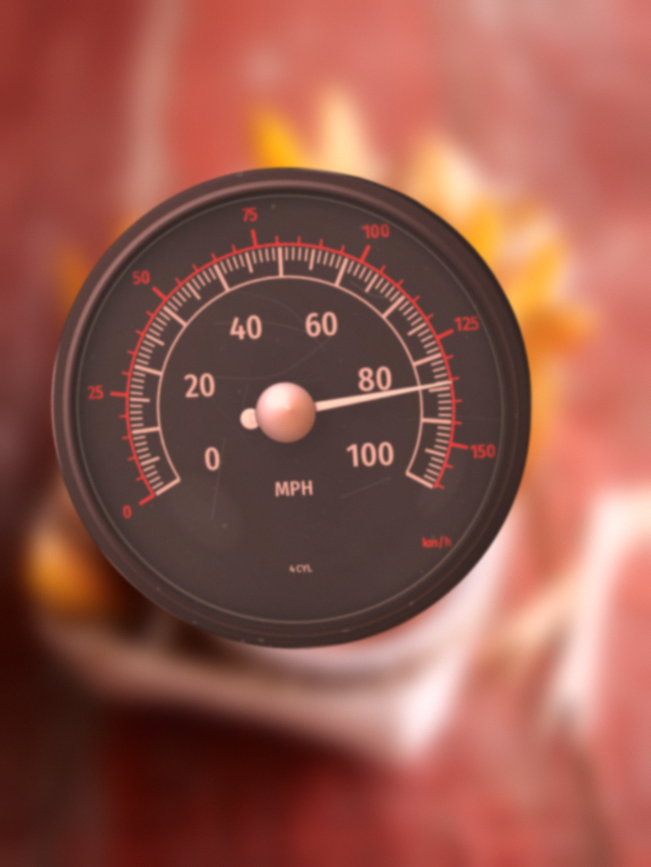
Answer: 84 (mph)
